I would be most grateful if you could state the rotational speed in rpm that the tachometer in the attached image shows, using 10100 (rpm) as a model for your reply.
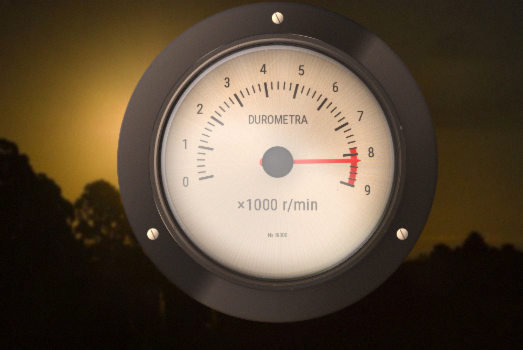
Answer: 8200 (rpm)
